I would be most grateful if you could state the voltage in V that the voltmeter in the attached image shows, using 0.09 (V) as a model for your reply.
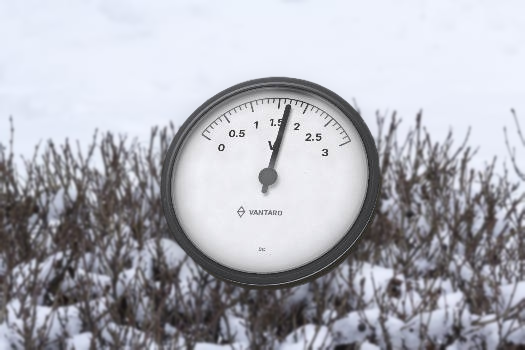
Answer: 1.7 (V)
